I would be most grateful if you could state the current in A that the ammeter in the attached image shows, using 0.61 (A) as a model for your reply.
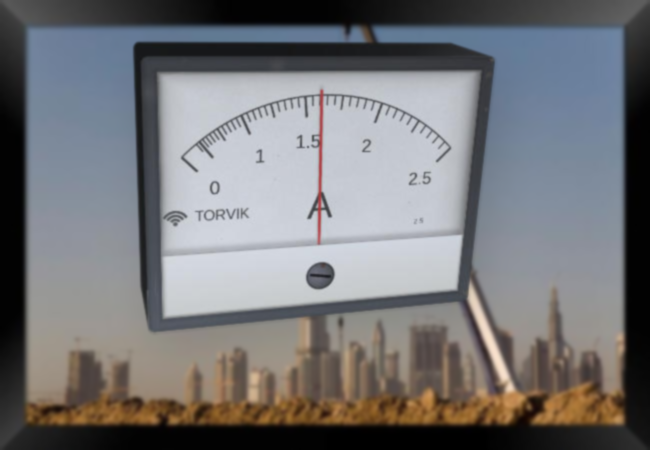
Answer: 1.6 (A)
